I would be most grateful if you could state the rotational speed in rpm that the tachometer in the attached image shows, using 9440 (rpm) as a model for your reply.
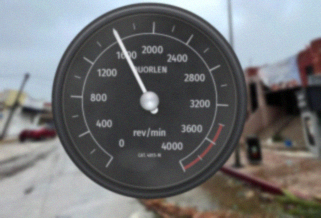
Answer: 1600 (rpm)
